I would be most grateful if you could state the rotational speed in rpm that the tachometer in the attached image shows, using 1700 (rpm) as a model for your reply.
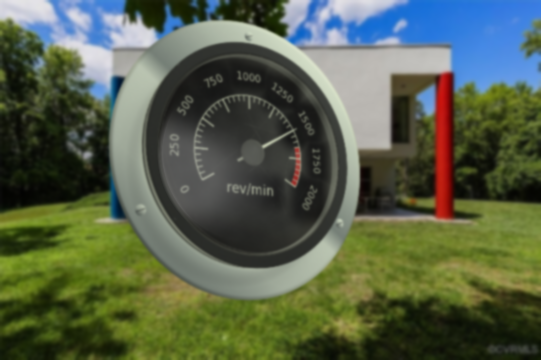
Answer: 1500 (rpm)
